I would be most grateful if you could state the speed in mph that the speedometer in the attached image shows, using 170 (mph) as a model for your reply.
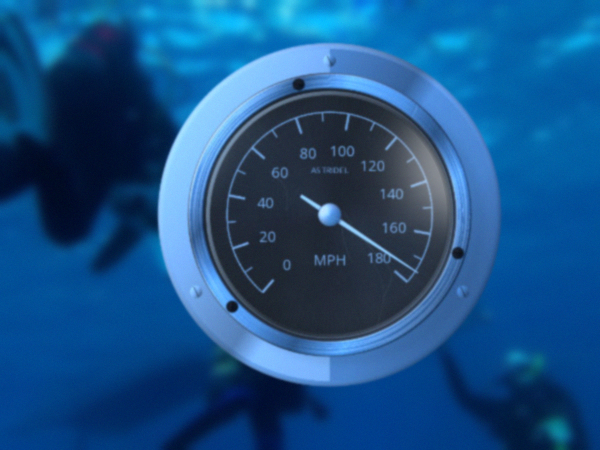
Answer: 175 (mph)
